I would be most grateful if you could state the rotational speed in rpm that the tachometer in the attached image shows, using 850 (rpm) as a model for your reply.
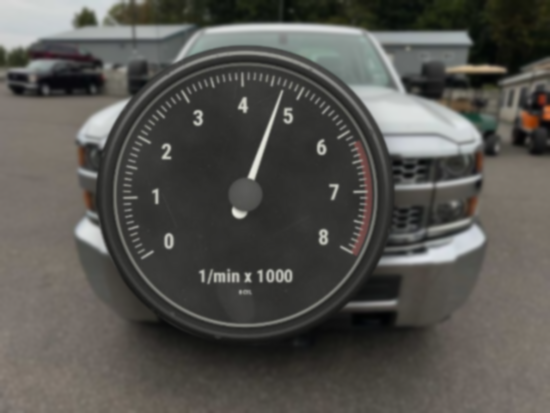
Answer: 4700 (rpm)
